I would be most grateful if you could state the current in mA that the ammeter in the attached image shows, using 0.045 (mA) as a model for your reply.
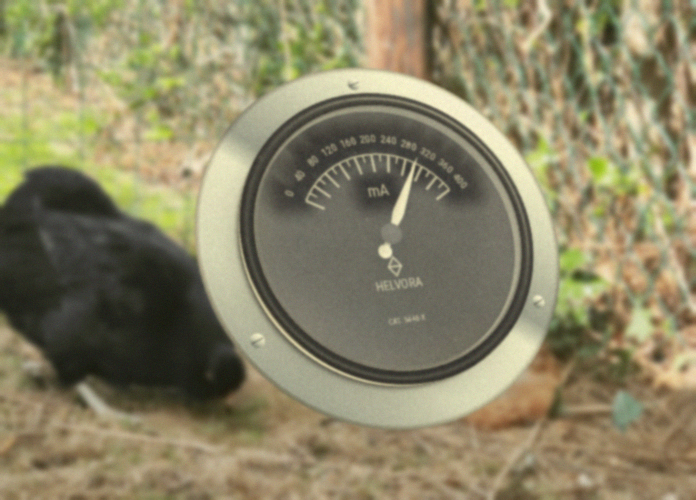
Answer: 300 (mA)
